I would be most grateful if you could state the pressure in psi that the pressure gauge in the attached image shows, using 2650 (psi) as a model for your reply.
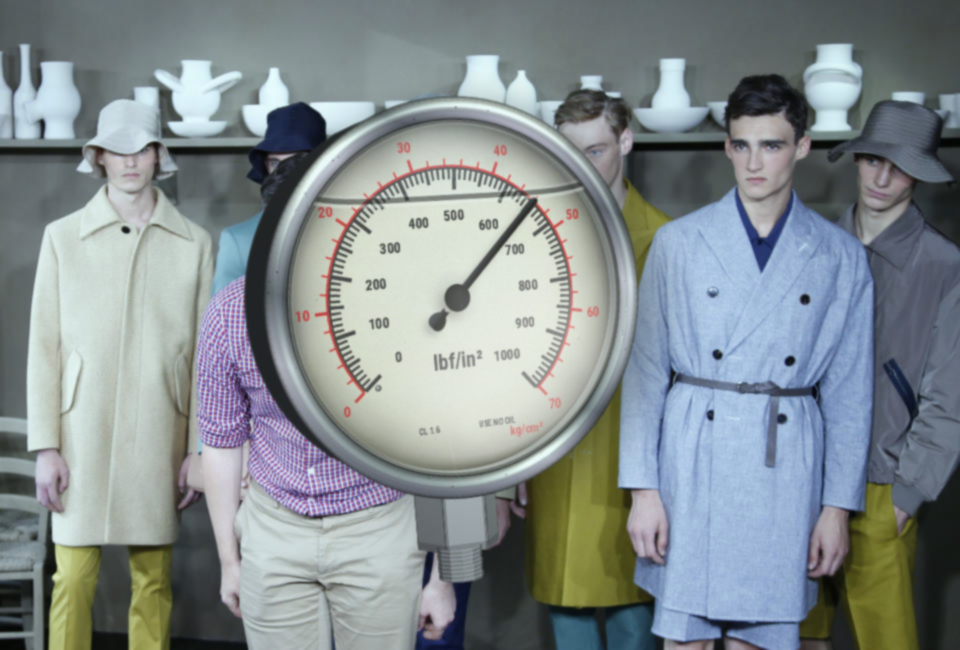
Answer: 650 (psi)
